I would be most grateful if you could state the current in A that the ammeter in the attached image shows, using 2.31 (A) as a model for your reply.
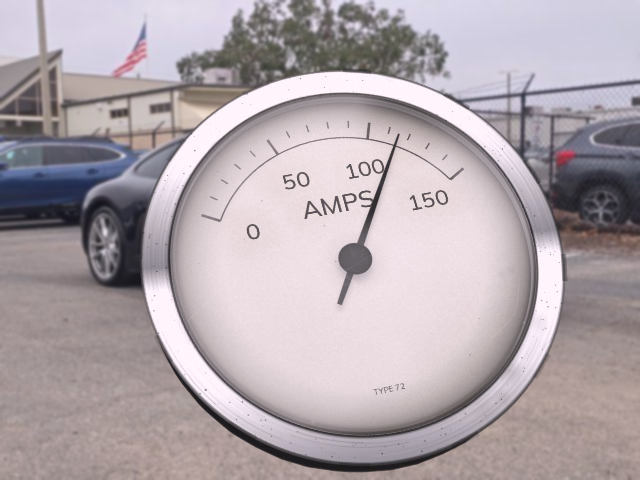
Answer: 115 (A)
